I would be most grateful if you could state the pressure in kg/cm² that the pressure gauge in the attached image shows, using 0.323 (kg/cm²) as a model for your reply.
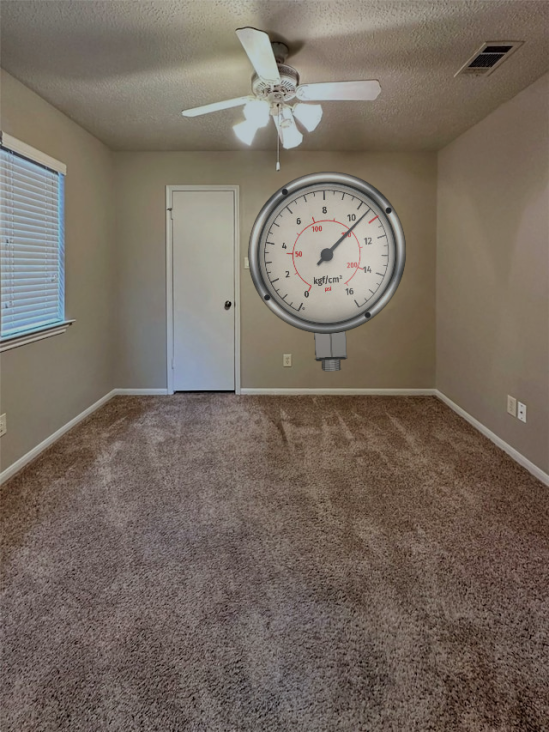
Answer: 10.5 (kg/cm²)
